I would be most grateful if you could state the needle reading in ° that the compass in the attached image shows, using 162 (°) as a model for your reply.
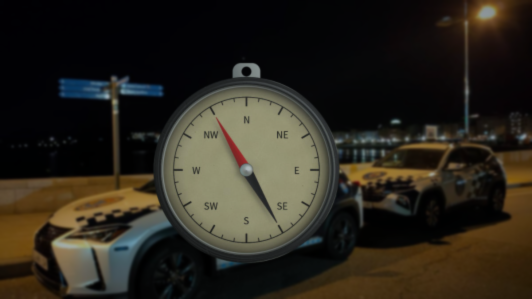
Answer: 330 (°)
